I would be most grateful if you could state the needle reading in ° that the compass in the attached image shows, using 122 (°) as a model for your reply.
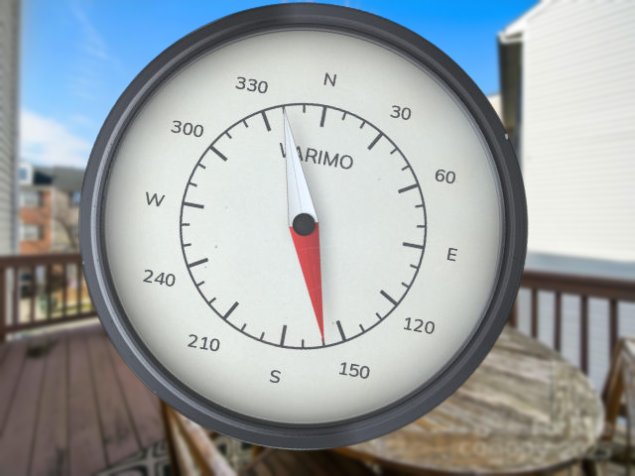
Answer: 160 (°)
